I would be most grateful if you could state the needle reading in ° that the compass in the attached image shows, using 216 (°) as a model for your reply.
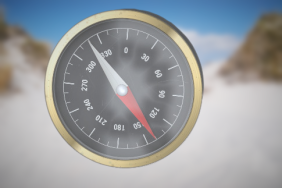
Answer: 140 (°)
